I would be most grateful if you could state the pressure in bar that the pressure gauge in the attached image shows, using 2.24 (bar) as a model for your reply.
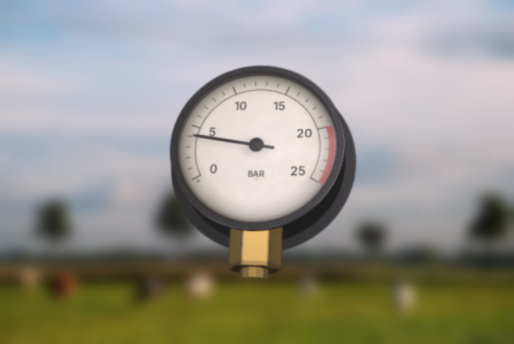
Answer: 4 (bar)
